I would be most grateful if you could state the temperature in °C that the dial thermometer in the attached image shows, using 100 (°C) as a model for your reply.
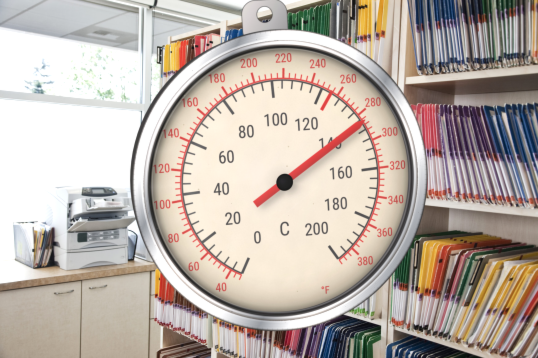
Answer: 140 (°C)
